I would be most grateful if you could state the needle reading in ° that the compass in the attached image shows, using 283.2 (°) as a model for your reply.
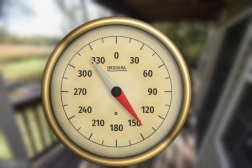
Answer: 142.5 (°)
